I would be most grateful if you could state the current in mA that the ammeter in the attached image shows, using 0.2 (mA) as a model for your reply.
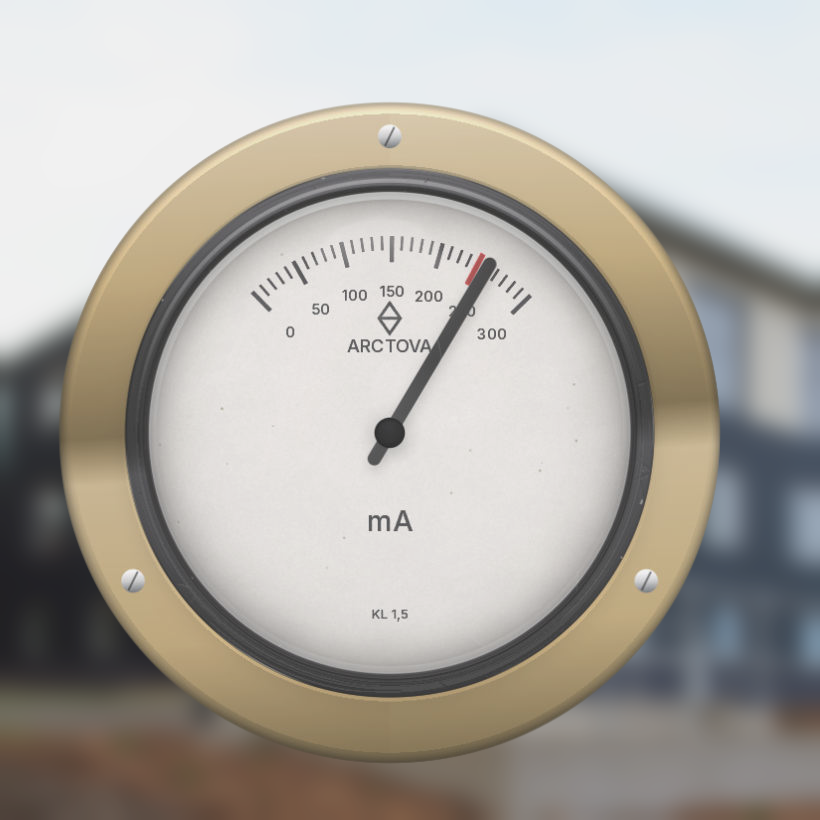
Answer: 250 (mA)
